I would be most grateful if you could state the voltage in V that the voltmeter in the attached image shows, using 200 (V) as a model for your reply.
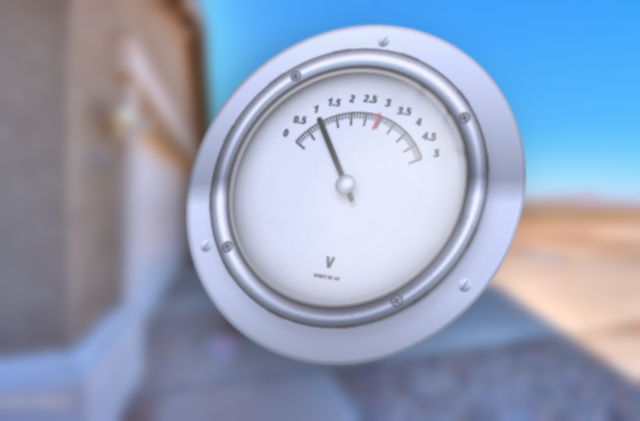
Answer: 1 (V)
